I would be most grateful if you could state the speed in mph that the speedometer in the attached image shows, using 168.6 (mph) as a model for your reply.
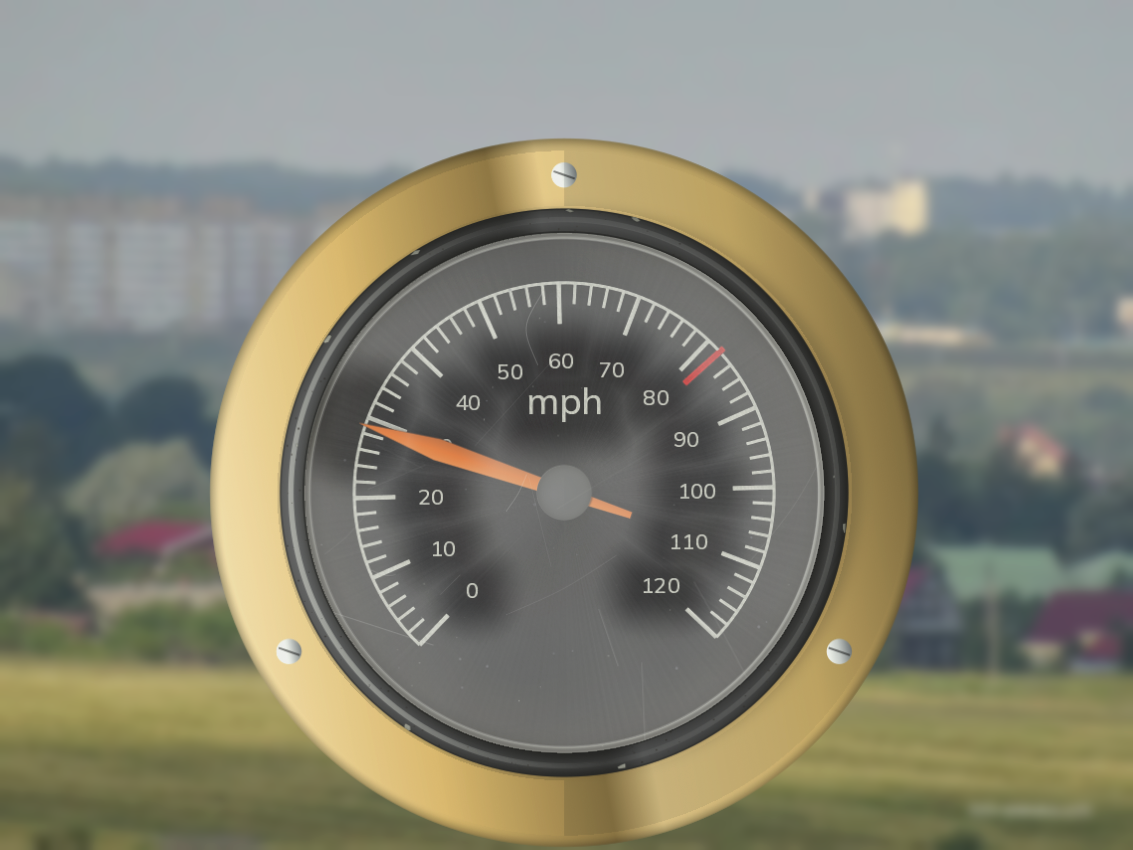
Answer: 29 (mph)
